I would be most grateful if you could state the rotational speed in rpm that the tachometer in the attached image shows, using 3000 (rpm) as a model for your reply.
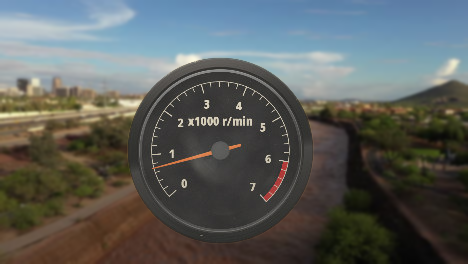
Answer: 700 (rpm)
